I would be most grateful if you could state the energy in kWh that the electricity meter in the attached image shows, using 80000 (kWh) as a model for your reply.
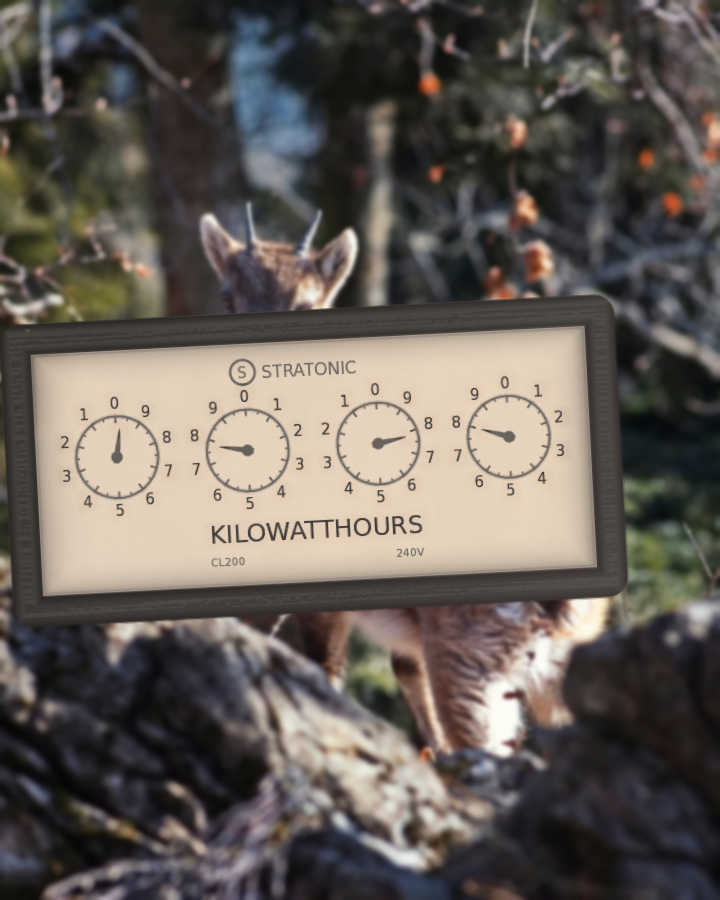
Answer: 9778 (kWh)
